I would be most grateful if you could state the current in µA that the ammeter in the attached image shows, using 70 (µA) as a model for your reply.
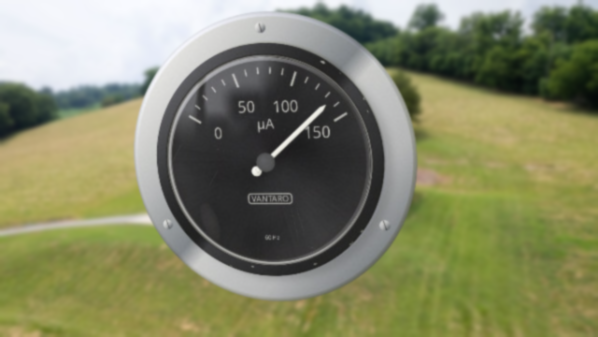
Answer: 135 (µA)
